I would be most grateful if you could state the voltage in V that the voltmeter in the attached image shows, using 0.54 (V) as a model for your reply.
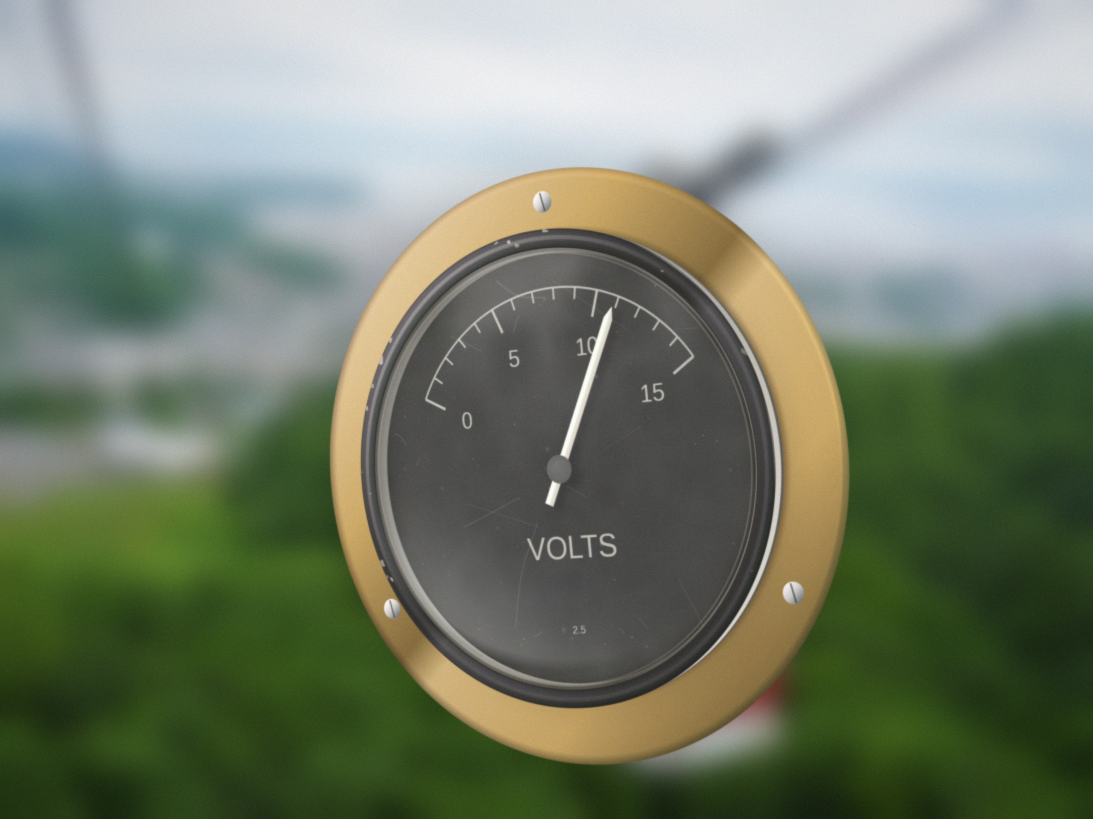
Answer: 11 (V)
